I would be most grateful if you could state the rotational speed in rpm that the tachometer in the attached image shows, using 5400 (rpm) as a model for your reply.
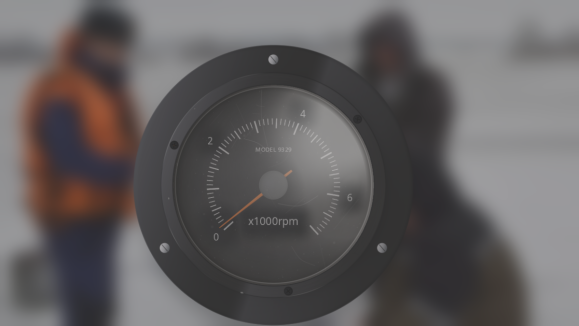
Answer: 100 (rpm)
